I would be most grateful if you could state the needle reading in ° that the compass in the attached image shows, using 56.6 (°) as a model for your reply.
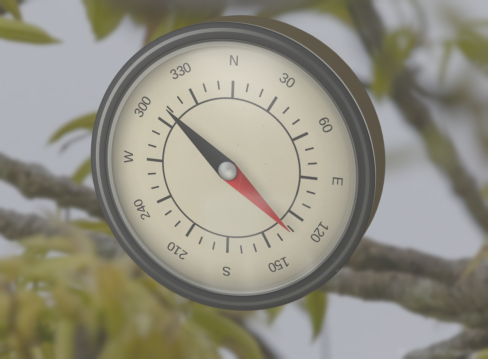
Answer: 130 (°)
